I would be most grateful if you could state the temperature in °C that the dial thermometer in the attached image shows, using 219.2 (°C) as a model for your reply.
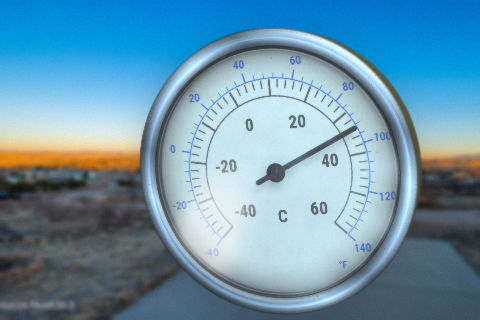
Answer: 34 (°C)
